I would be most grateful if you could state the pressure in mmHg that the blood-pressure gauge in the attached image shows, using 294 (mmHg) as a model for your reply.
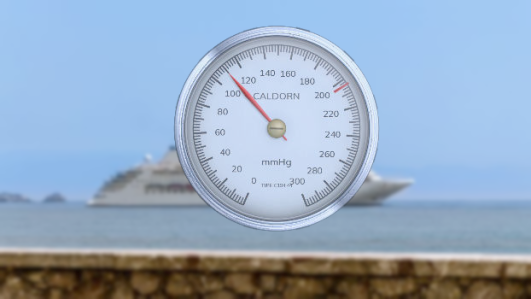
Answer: 110 (mmHg)
